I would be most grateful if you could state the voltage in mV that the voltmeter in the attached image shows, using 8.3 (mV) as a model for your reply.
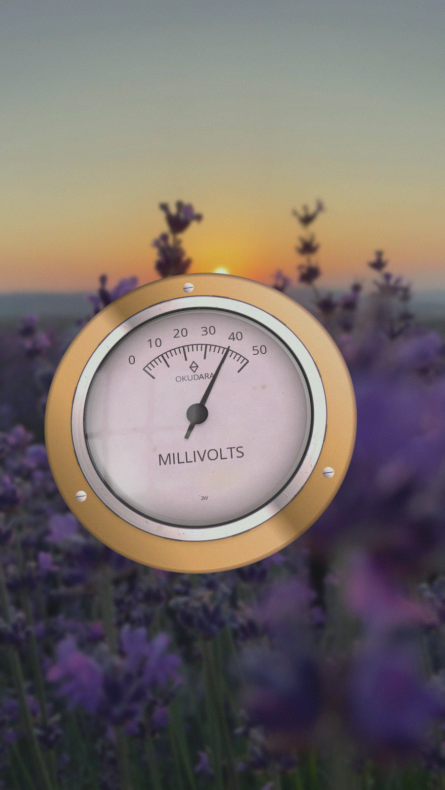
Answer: 40 (mV)
